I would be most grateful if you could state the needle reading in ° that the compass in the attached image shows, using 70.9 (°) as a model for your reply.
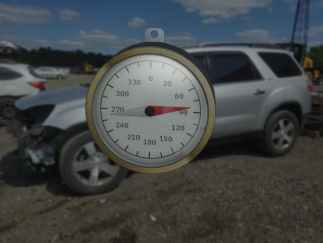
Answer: 82.5 (°)
